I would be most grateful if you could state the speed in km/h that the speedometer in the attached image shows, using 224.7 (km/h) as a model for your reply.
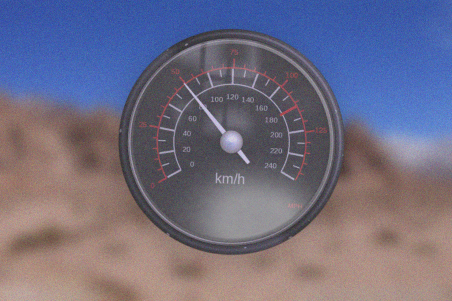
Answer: 80 (km/h)
